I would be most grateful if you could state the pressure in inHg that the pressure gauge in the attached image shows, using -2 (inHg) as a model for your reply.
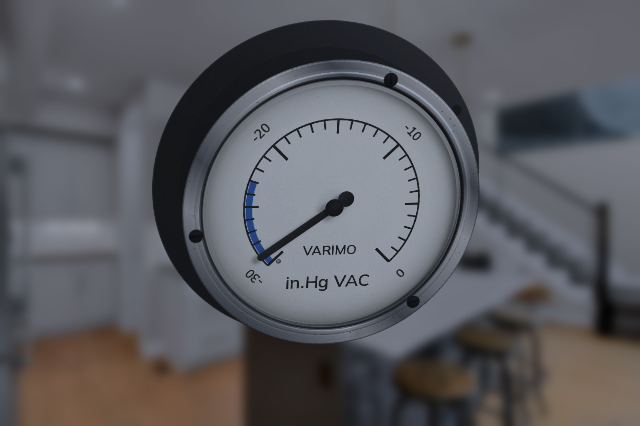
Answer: -29 (inHg)
